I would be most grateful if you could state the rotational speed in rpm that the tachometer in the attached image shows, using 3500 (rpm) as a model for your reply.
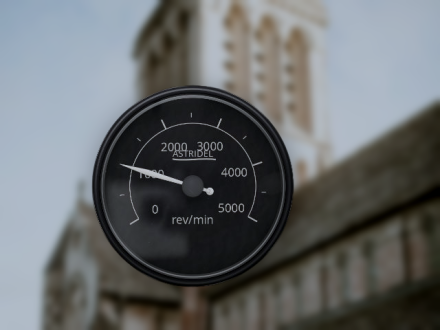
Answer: 1000 (rpm)
